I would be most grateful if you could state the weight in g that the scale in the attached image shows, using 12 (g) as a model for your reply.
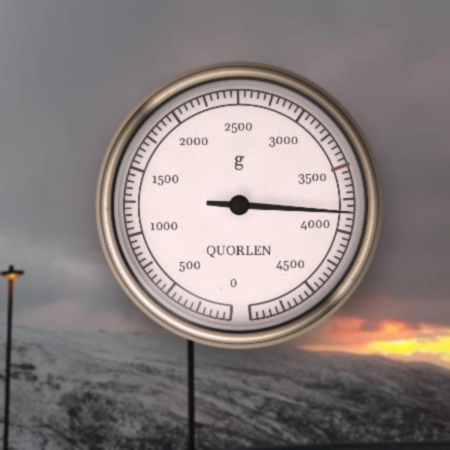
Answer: 3850 (g)
